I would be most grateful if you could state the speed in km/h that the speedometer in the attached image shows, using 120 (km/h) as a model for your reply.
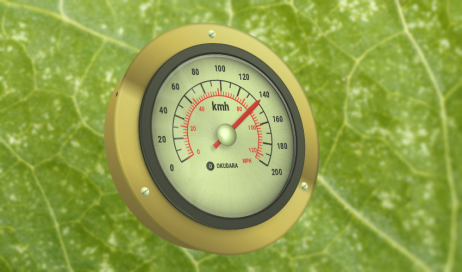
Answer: 140 (km/h)
